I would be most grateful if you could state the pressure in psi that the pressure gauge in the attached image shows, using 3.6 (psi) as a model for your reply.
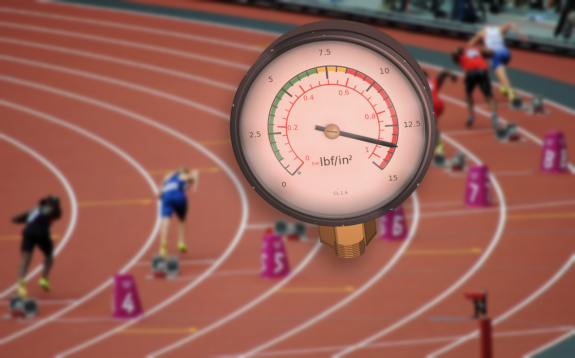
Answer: 13.5 (psi)
